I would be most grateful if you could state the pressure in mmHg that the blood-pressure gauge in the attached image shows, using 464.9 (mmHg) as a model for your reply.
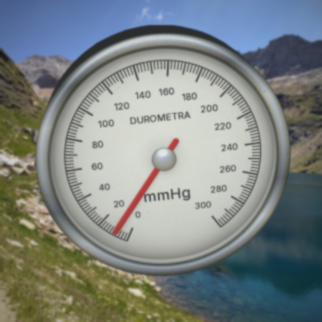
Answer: 10 (mmHg)
